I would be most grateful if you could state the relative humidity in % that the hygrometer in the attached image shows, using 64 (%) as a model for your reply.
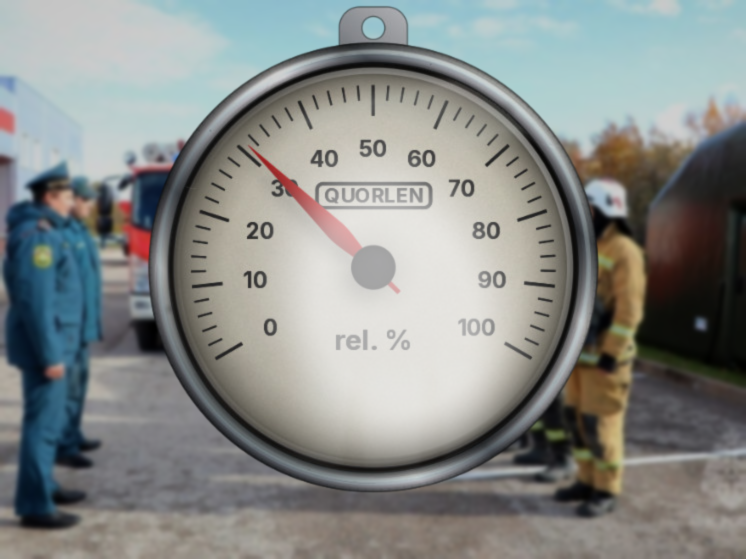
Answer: 31 (%)
